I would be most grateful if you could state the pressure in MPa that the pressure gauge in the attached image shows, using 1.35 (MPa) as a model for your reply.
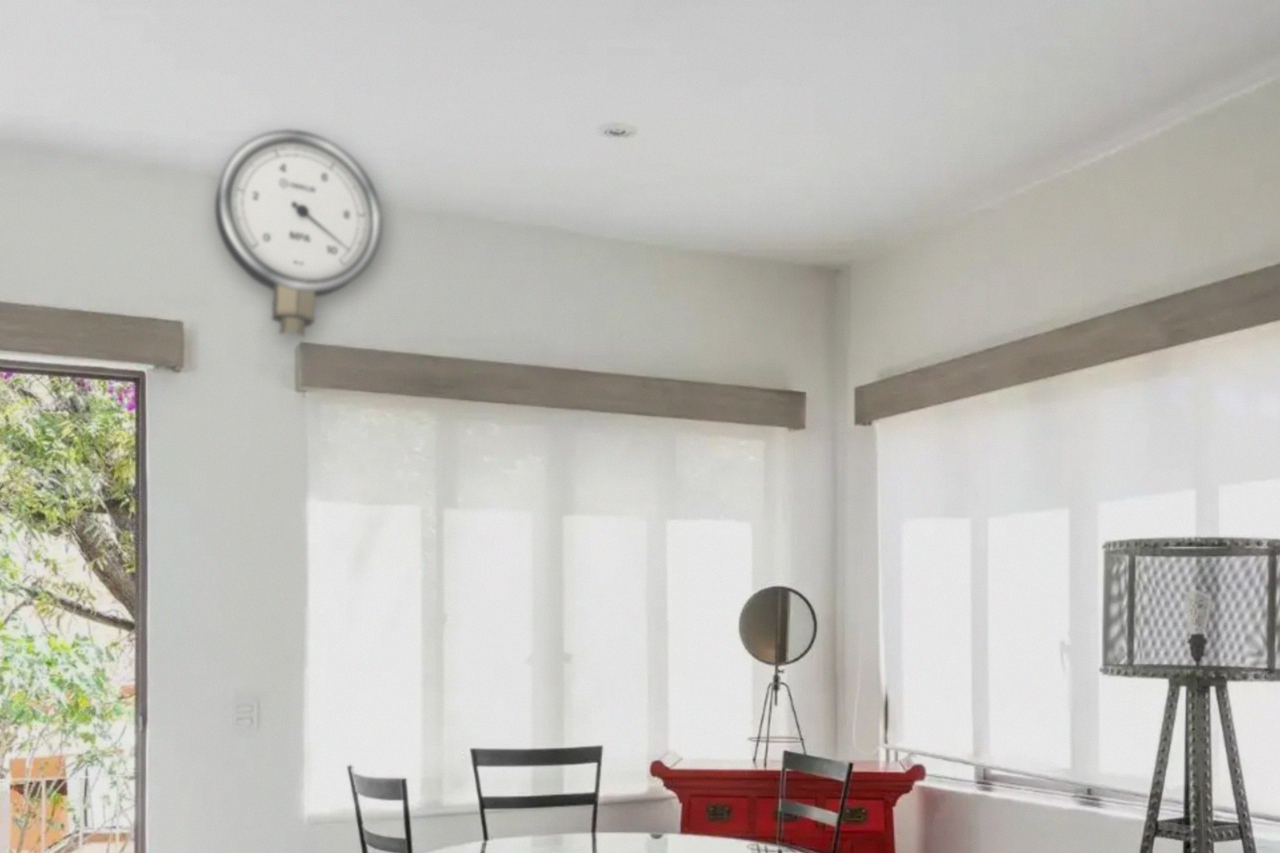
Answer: 9.5 (MPa)
